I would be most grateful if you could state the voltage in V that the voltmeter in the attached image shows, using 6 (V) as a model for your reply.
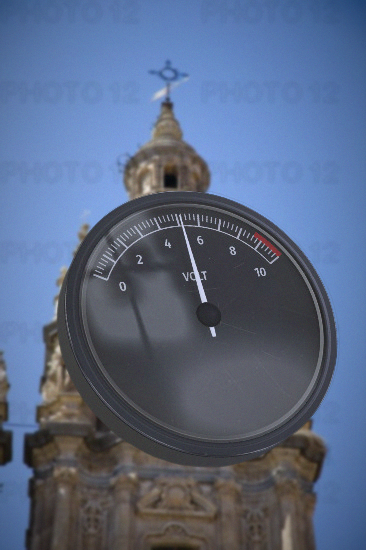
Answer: 5 (V)
